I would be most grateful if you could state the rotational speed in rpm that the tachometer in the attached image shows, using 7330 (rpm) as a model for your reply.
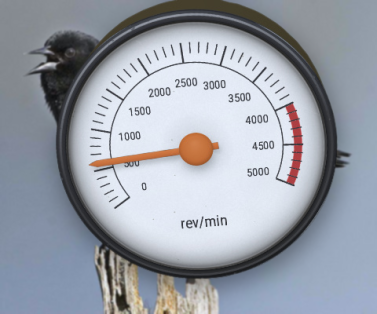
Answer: 600 (rpm)
